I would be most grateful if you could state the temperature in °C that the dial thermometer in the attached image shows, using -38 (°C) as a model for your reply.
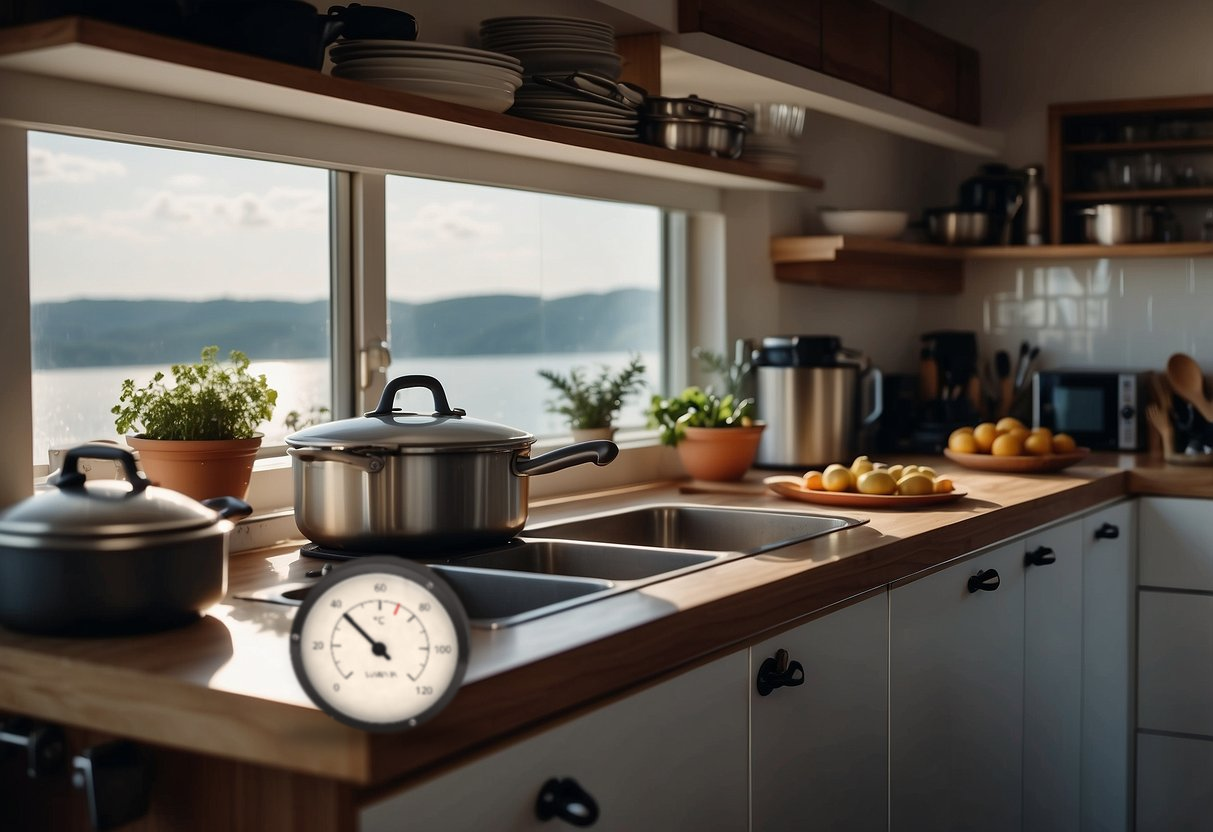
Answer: 40 (°C)
